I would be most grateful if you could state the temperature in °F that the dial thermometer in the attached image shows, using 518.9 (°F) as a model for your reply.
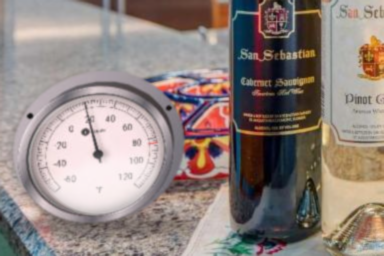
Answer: 20 (°F)
